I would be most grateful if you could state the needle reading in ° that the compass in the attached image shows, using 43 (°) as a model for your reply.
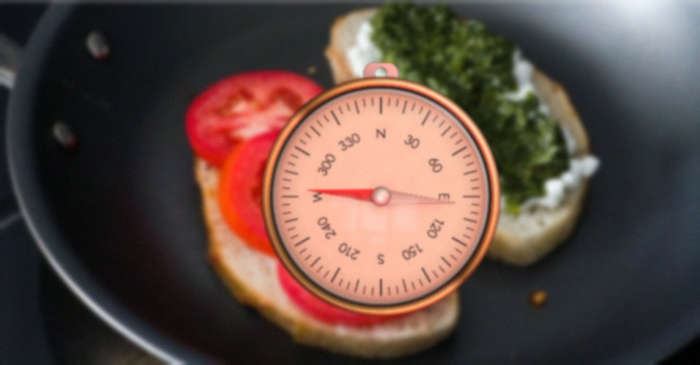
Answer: 275 (°)
